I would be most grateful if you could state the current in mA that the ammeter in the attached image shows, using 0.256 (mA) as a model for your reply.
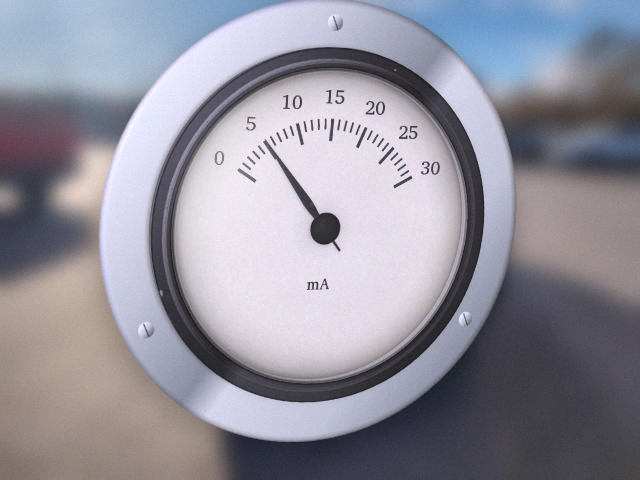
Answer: 5 (mA)
